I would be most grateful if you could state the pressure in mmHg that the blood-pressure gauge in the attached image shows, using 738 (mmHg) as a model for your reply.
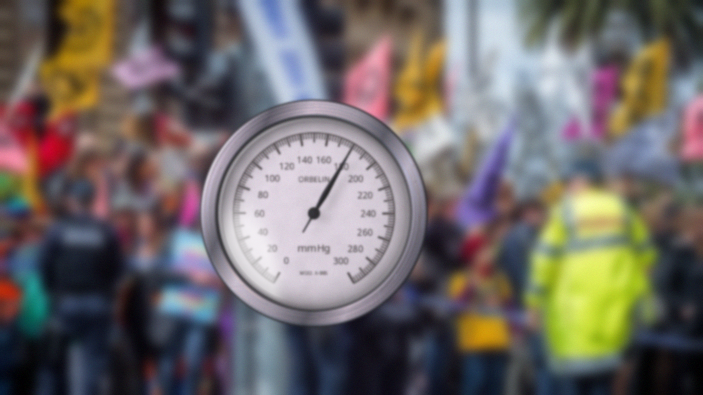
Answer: 180 (mmHg)
